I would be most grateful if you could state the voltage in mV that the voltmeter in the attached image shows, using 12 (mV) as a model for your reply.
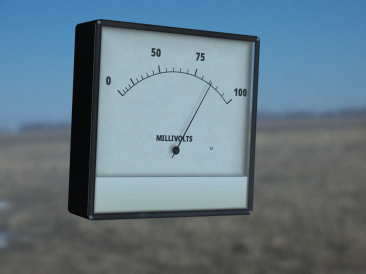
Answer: 85 (mV)
